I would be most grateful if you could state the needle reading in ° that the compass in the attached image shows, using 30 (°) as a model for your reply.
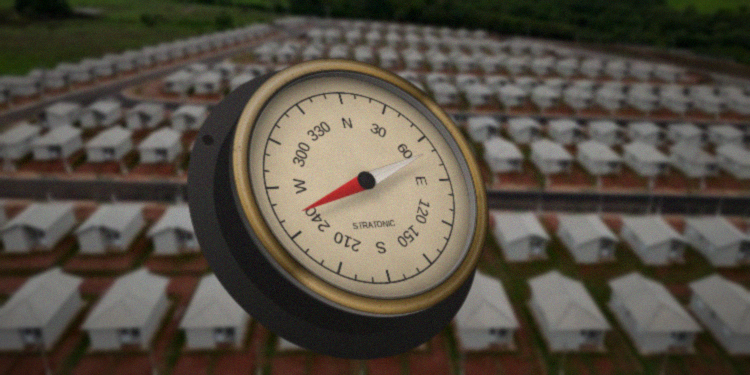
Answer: 250 (°)
